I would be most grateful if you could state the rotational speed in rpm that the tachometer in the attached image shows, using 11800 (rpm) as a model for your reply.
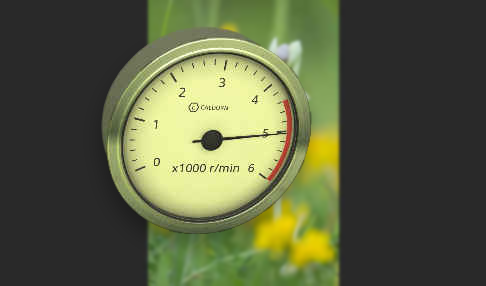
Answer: 5000 (rpm)
